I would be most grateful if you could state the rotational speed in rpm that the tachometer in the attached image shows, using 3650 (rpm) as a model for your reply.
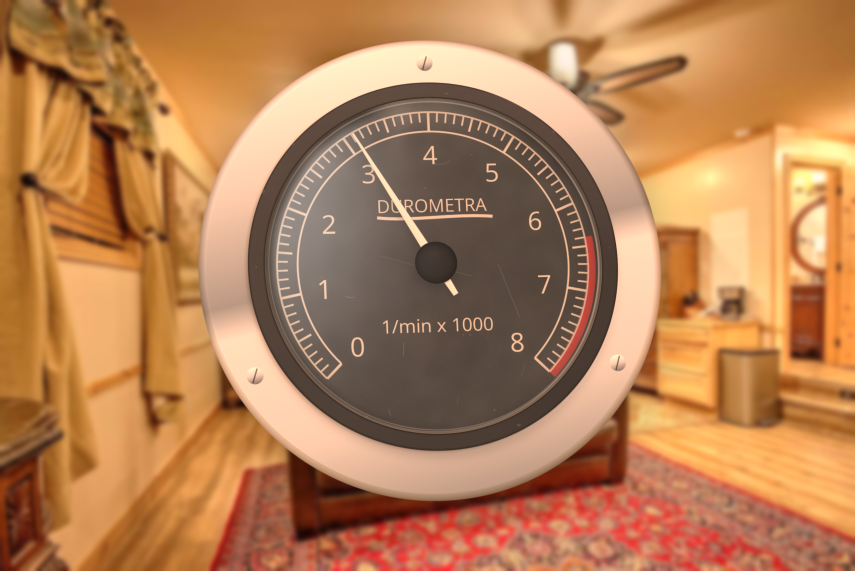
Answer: 3100 (rpm)
